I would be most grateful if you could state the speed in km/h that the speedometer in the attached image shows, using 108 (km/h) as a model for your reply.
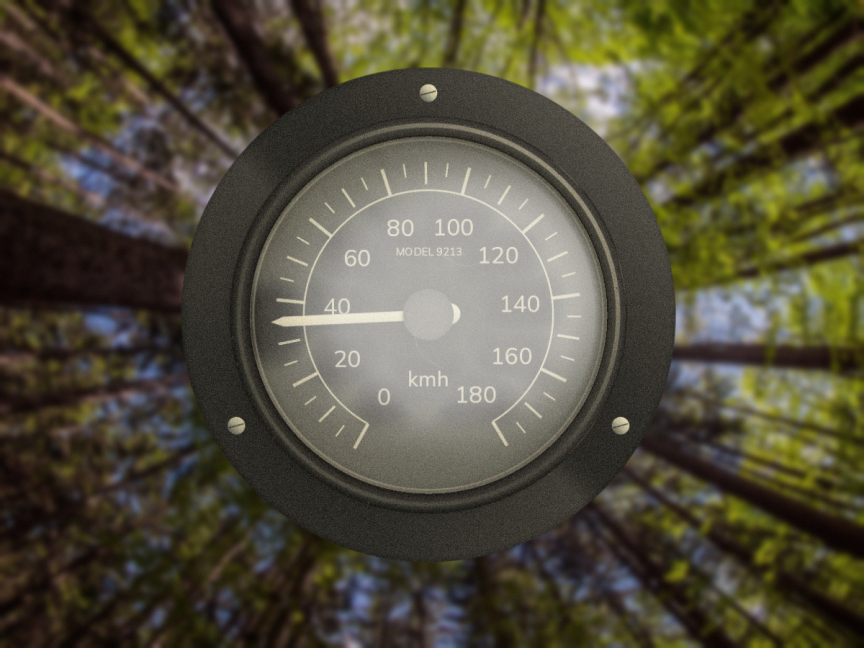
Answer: 35 (km/h)
